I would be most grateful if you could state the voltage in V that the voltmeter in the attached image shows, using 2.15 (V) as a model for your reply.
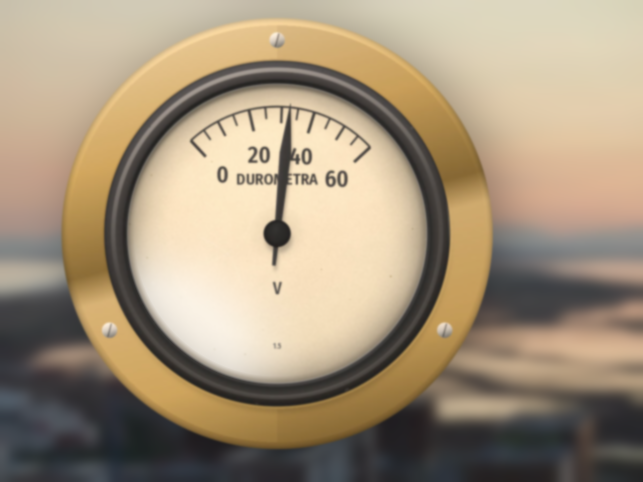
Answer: 32.5 (V)
